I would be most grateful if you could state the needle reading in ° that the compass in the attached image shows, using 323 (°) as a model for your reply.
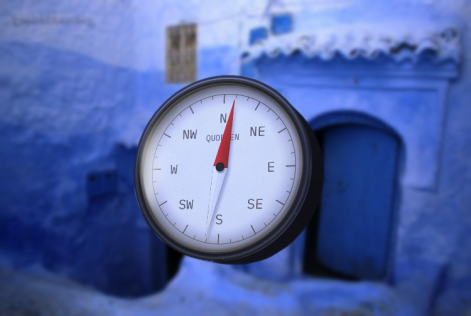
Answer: 10 (°)
